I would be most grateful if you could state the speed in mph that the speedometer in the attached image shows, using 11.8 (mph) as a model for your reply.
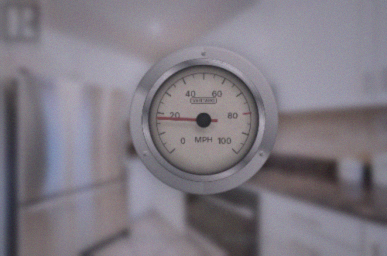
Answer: 17.5 (mph)
